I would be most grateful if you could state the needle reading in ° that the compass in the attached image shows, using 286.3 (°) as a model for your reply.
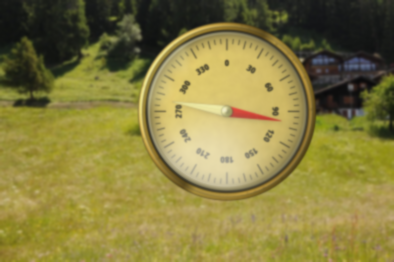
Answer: 100 (°)
